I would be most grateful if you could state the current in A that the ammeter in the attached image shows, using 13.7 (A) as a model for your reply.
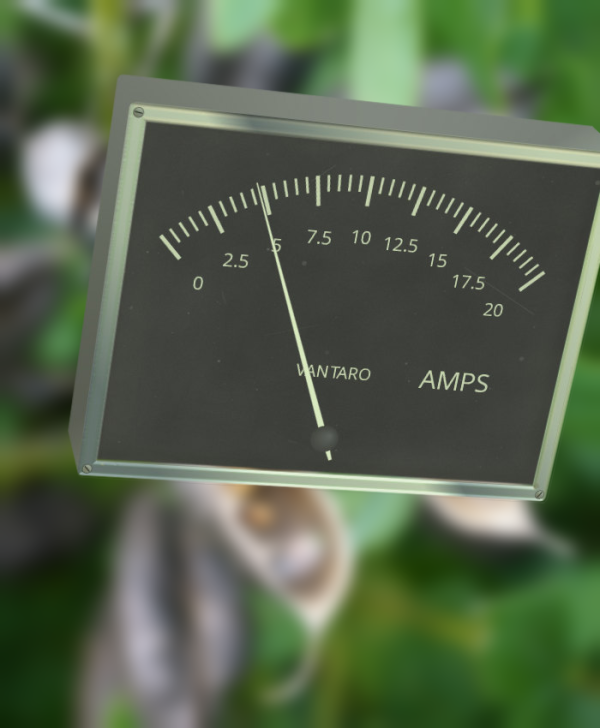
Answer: 4.75 (A)
